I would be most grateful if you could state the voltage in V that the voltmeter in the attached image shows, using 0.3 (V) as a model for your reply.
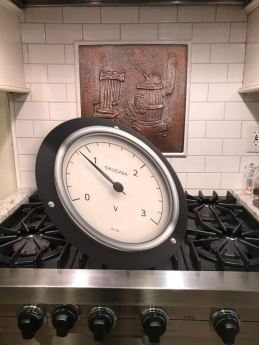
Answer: 0.8 (V)
